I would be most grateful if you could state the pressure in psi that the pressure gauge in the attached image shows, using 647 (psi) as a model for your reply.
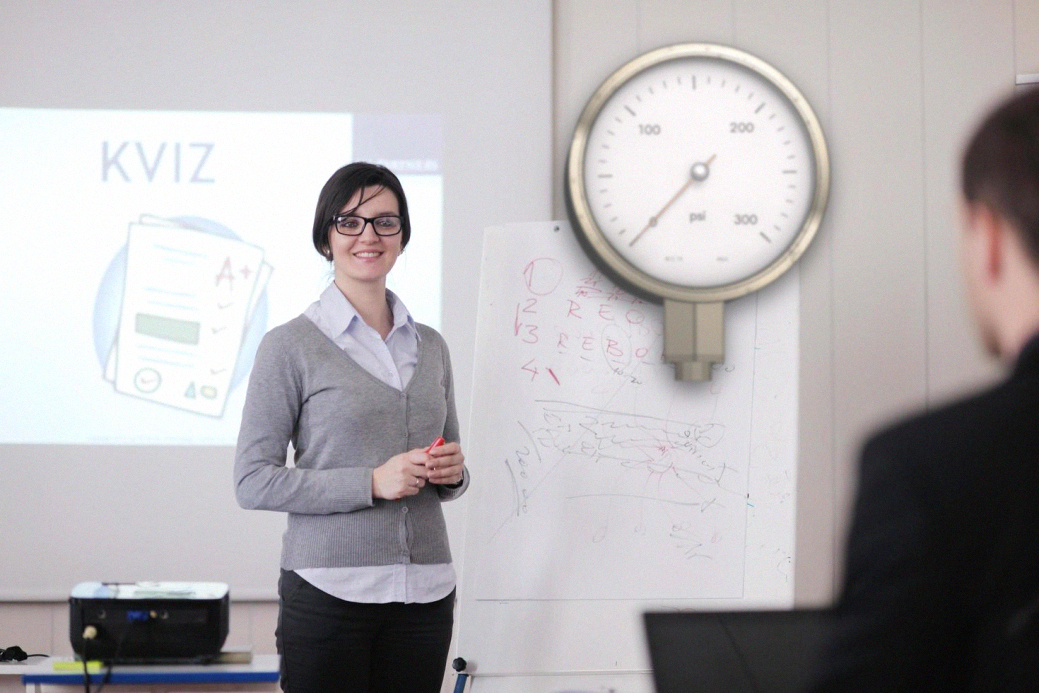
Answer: 0 (psi)
